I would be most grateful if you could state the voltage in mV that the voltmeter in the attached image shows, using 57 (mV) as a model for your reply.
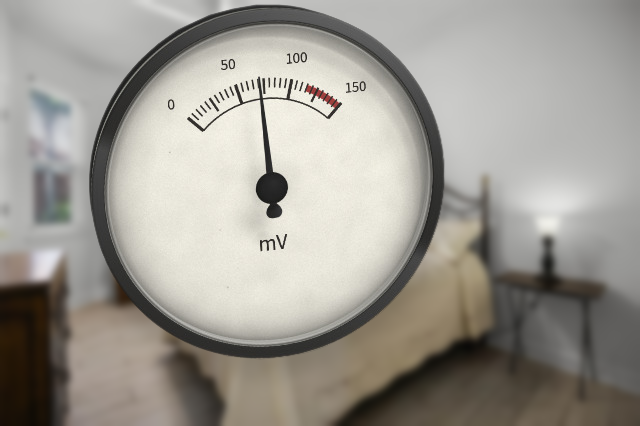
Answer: 70 (mV)
